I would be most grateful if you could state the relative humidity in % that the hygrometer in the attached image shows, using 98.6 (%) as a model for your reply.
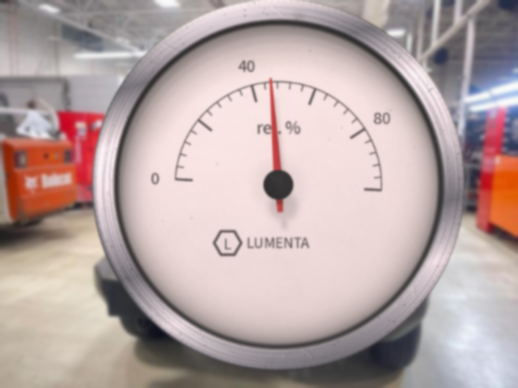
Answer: 46 (%)
